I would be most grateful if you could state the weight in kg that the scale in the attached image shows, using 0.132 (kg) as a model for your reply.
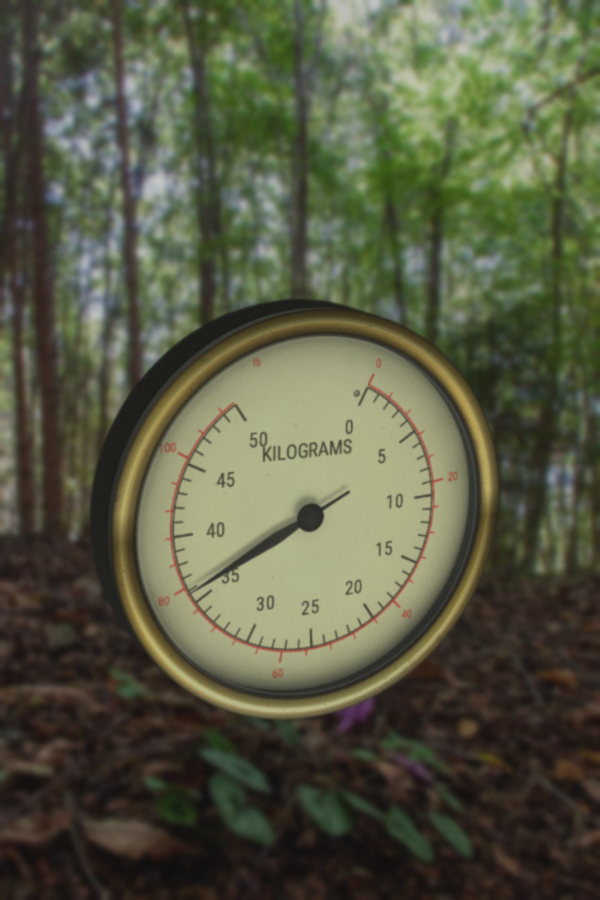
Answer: 36 (kg)
